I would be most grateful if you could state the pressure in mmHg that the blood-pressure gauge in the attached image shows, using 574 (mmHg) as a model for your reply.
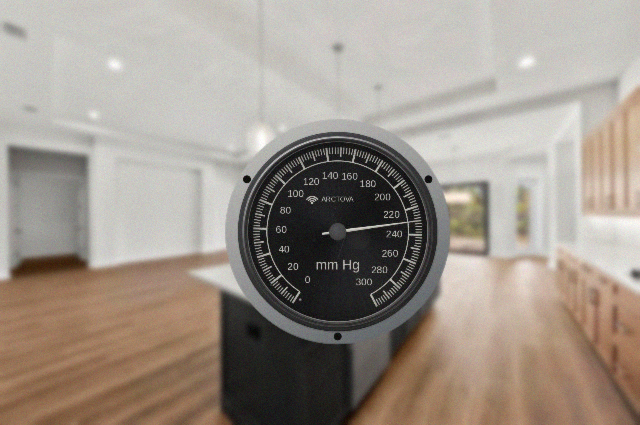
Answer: 230 (mmHg)
